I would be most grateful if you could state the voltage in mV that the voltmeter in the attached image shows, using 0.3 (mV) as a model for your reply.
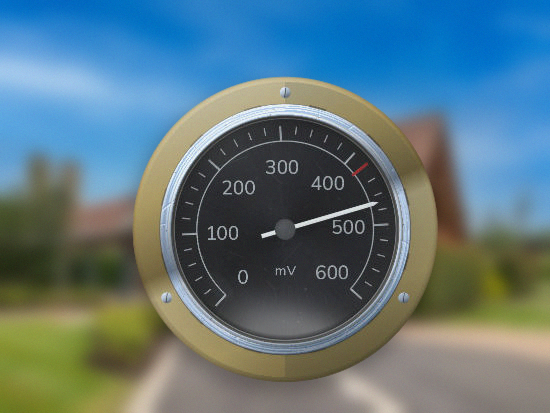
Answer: 470 (mV)
